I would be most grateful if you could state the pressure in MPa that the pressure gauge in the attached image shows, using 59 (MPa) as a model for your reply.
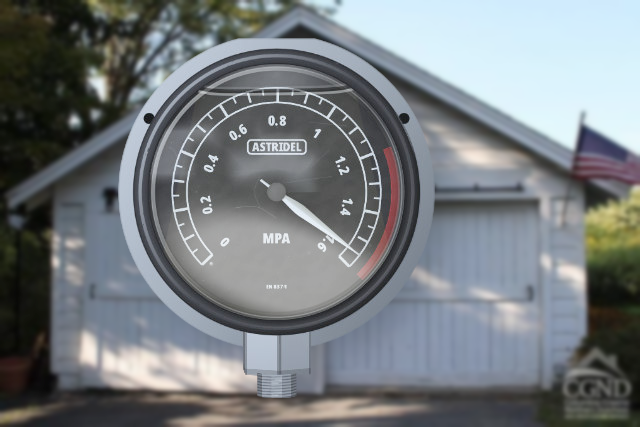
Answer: 1.55 (MPa)
